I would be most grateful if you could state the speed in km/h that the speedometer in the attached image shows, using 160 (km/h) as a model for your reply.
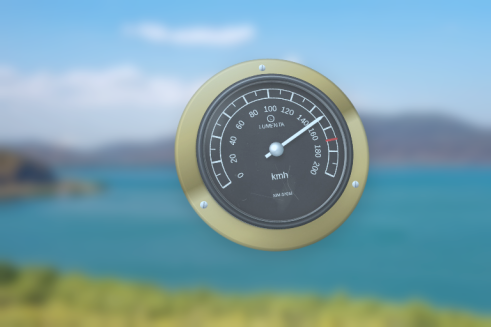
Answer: 150 (km/h)
